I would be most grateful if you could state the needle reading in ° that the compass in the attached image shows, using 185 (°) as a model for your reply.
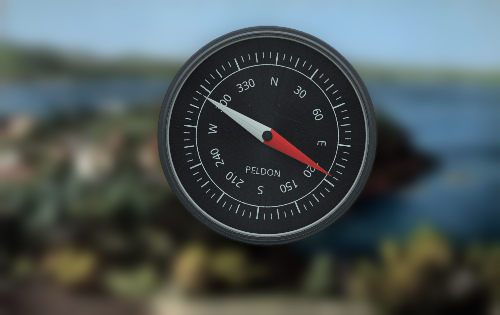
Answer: 115 (°)
